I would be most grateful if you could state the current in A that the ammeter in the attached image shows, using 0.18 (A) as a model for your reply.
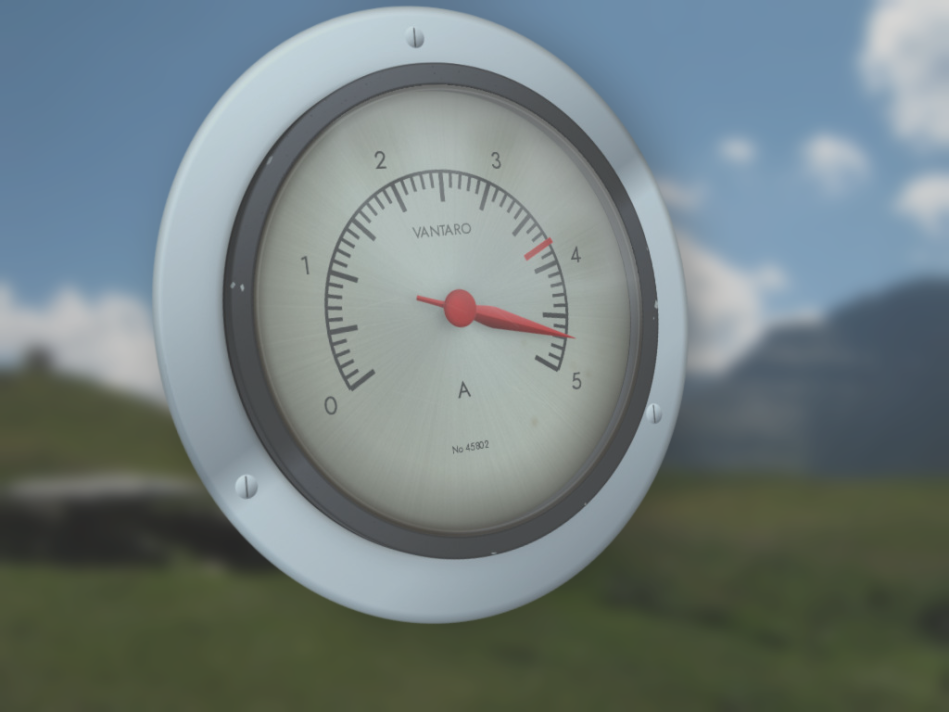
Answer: 4.7 (A)
